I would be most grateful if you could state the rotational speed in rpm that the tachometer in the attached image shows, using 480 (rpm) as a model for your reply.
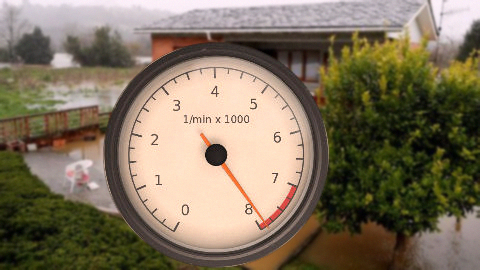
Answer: 7875 (rpm)
